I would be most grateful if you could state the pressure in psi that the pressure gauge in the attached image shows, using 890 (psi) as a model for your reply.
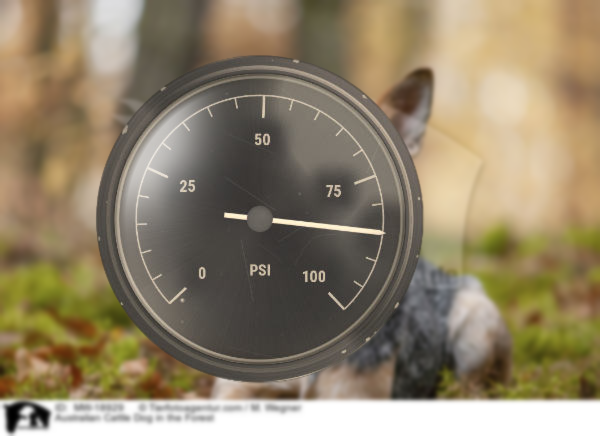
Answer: 85 (psi)
